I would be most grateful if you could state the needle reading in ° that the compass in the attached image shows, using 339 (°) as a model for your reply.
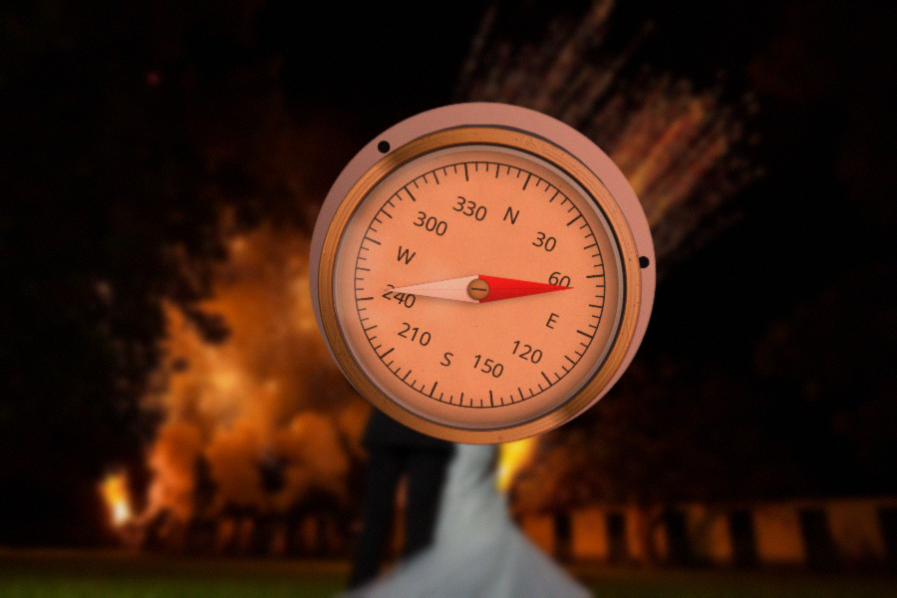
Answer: 65 (°)
